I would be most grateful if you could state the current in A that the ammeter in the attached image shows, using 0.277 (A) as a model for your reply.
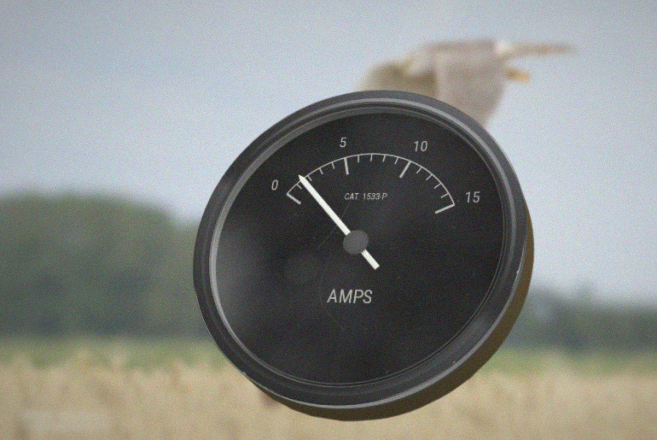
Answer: 1.5 (A)
